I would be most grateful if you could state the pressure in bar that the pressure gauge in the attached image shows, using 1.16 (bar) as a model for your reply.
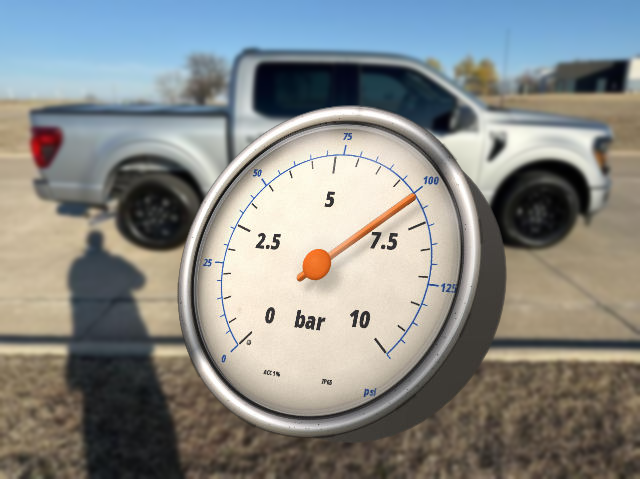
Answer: 7 (bar)
